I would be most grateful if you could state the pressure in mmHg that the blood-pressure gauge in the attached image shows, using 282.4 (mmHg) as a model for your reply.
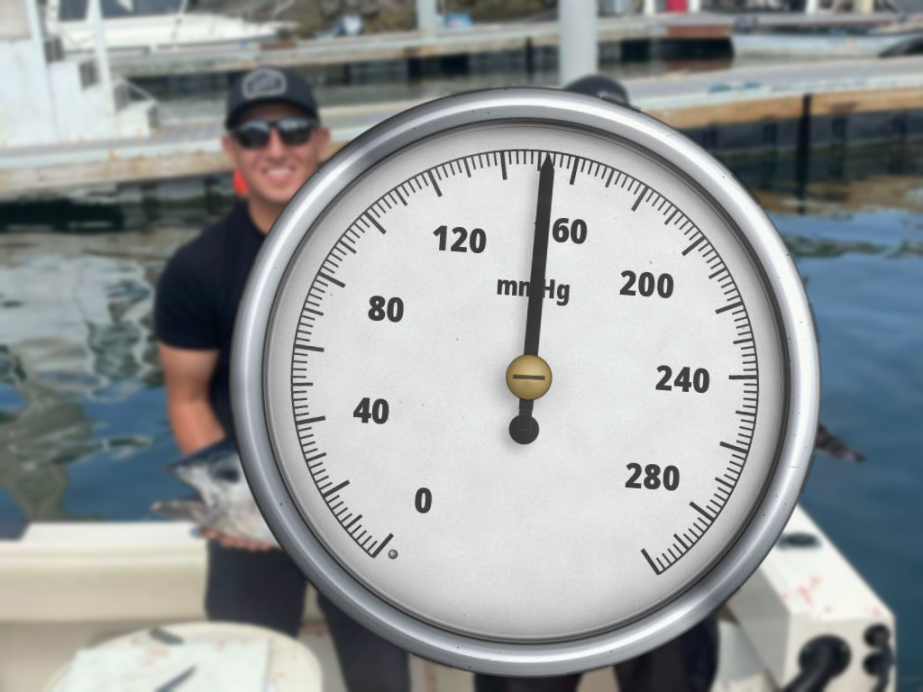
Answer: 152 (mmHg)
